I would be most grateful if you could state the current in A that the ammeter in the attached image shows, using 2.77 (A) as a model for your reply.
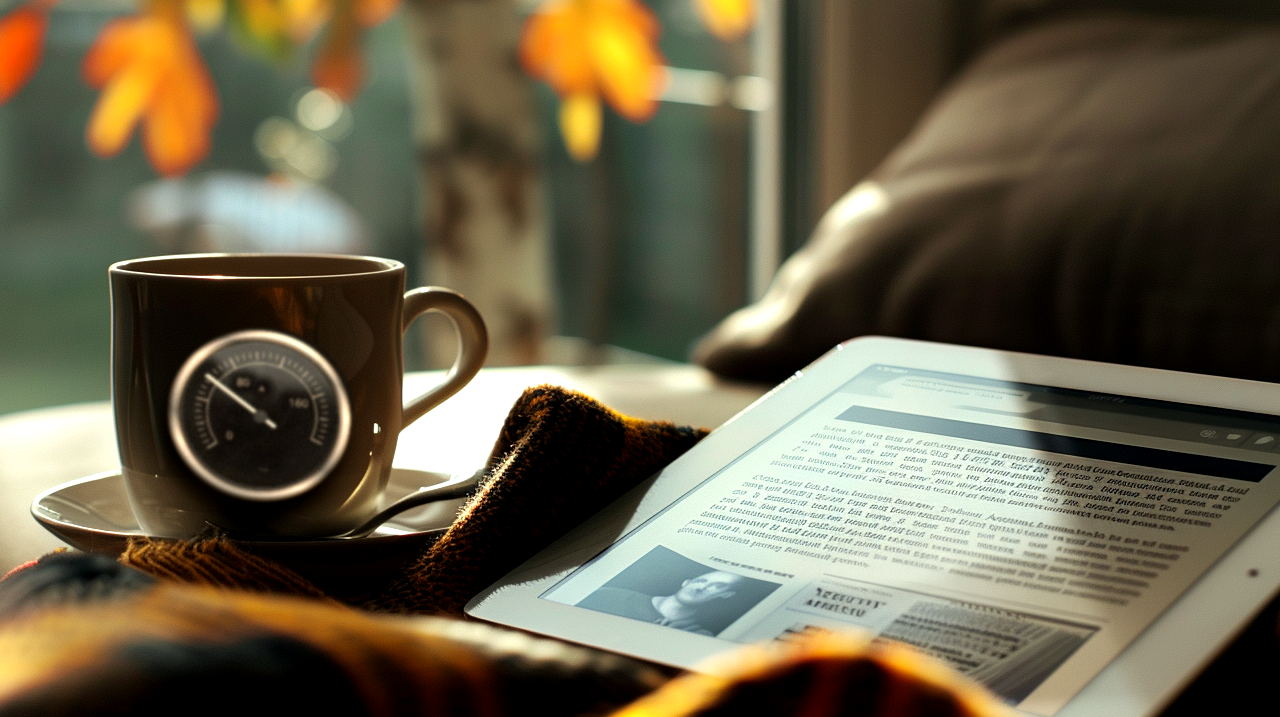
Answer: 60 (A)
